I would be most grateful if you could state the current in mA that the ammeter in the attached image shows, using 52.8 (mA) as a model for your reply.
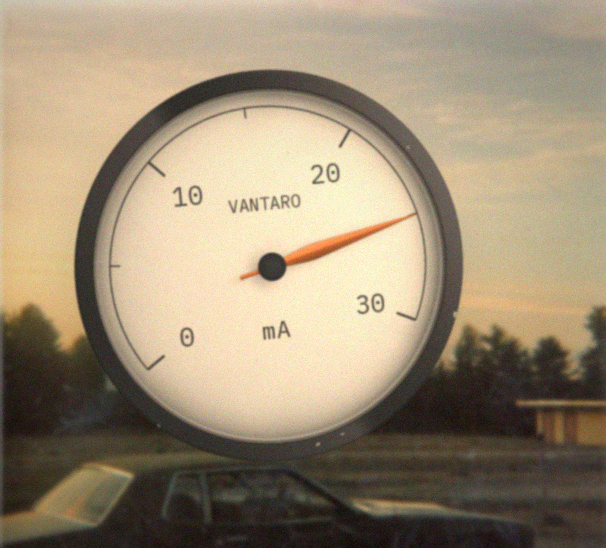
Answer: 25 (mA)
